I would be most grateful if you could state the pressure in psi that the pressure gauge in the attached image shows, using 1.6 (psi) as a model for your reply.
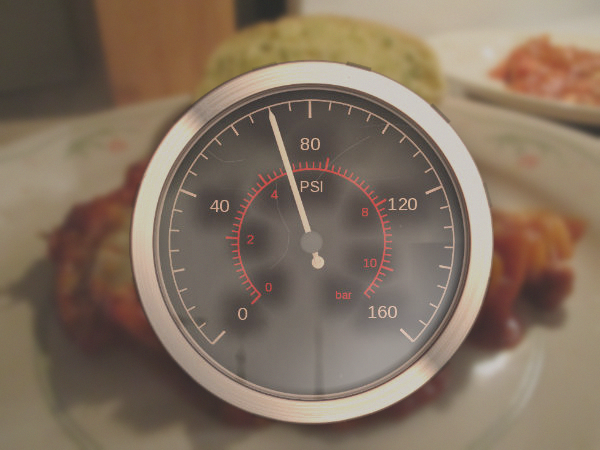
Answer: 70 (psi)
